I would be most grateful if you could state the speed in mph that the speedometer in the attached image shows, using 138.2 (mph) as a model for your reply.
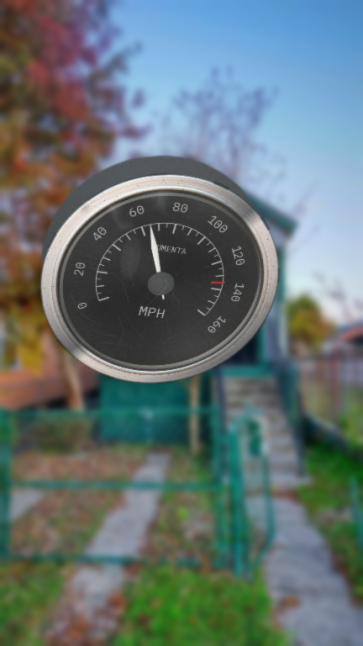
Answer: 65 (mph)
